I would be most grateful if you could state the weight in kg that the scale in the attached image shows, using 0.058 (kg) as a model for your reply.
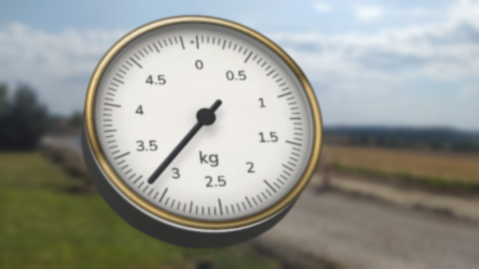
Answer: 3.15 (kg)
